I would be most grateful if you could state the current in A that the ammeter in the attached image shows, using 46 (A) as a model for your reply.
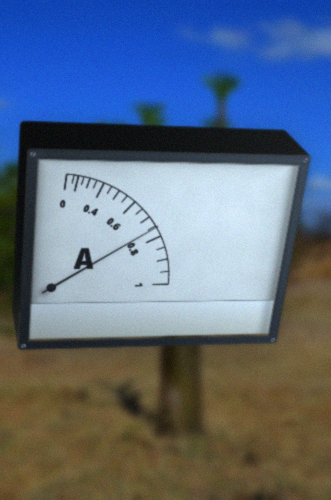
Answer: 0.75 (A)
